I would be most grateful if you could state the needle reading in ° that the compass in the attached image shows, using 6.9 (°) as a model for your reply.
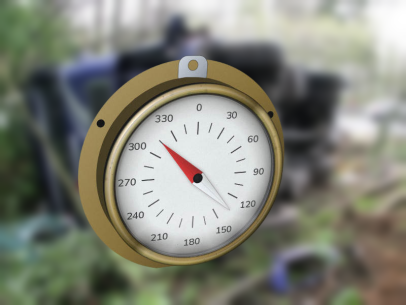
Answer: 315 (°)
